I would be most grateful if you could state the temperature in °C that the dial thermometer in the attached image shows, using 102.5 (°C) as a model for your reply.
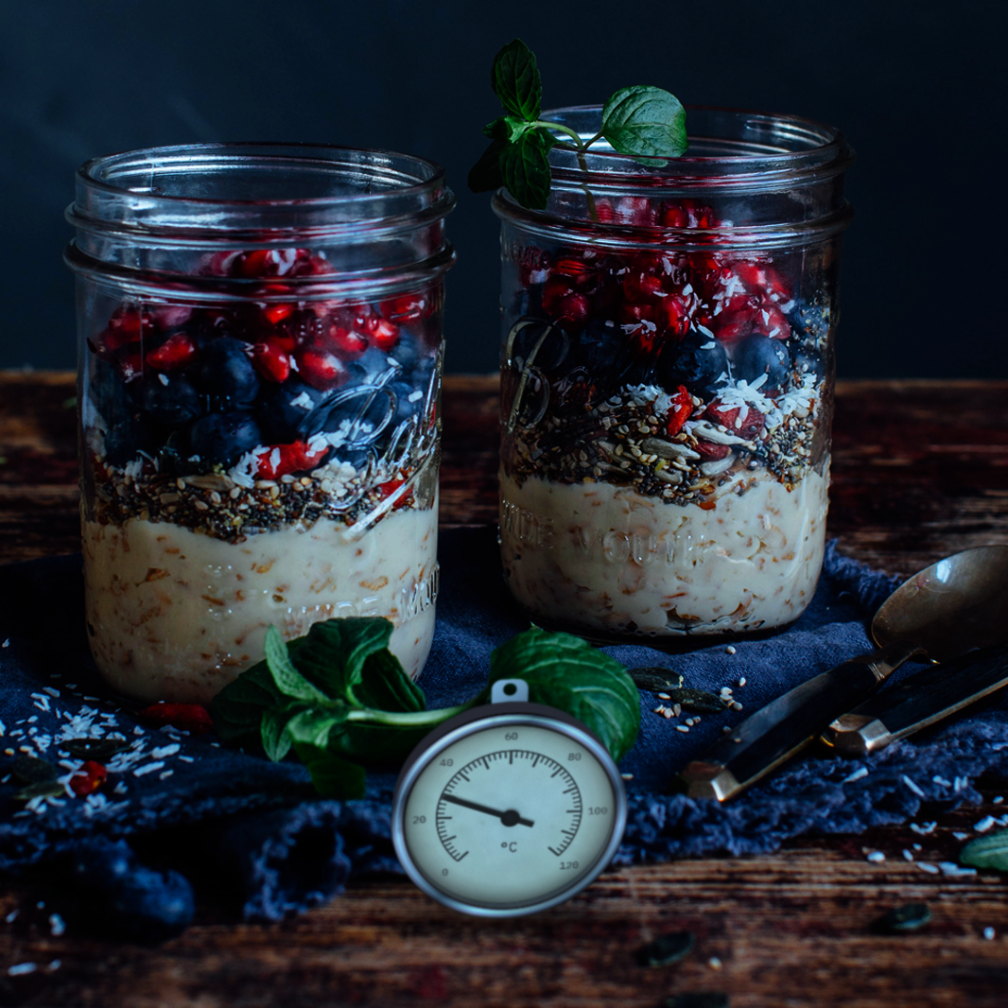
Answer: 30 (°C)
